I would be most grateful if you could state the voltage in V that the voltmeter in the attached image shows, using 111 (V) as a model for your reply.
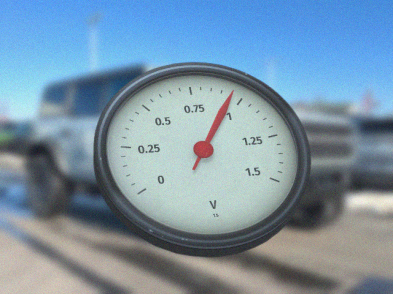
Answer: 0.95 (V)
